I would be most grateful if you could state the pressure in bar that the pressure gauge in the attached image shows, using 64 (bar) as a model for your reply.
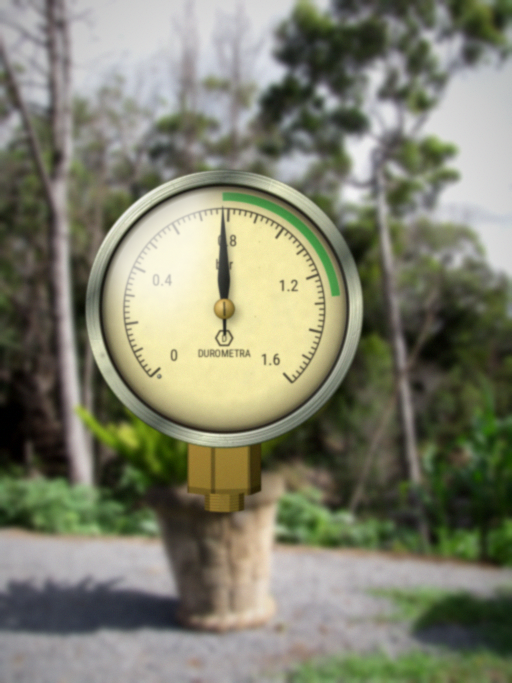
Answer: 0.78 (bar)
